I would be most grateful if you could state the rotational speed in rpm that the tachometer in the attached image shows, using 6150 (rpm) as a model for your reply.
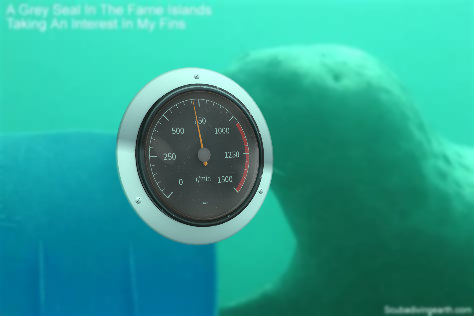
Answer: 700 (rpm)
